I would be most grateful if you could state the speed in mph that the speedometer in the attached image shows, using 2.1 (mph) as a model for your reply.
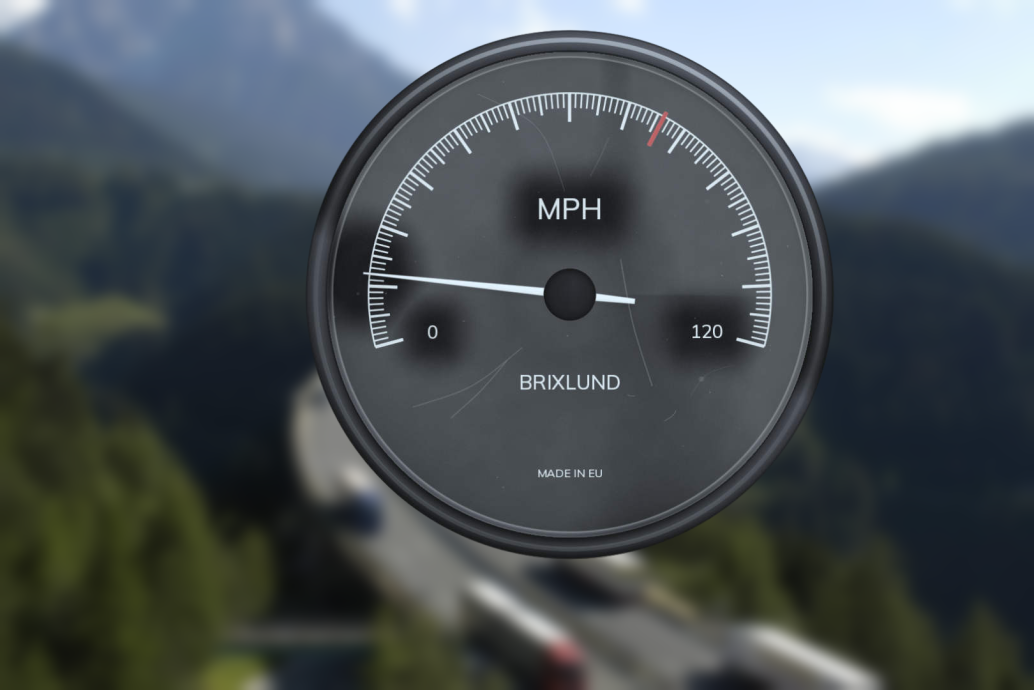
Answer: 12 (mph)
